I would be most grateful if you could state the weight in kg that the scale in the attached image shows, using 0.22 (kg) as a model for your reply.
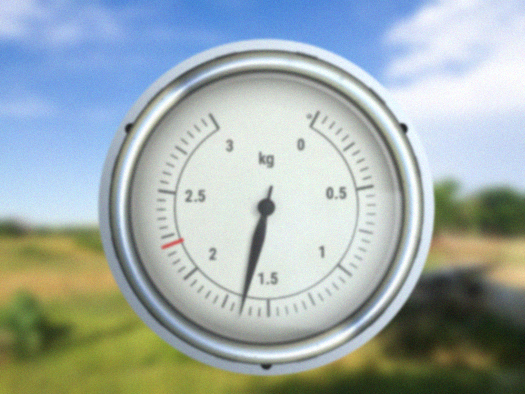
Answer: 1.65 (kg)
